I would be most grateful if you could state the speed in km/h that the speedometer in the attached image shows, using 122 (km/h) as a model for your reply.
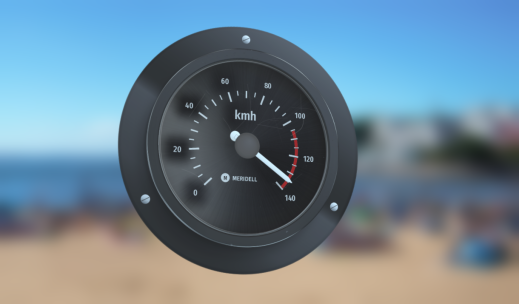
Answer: 135 (km/h)
